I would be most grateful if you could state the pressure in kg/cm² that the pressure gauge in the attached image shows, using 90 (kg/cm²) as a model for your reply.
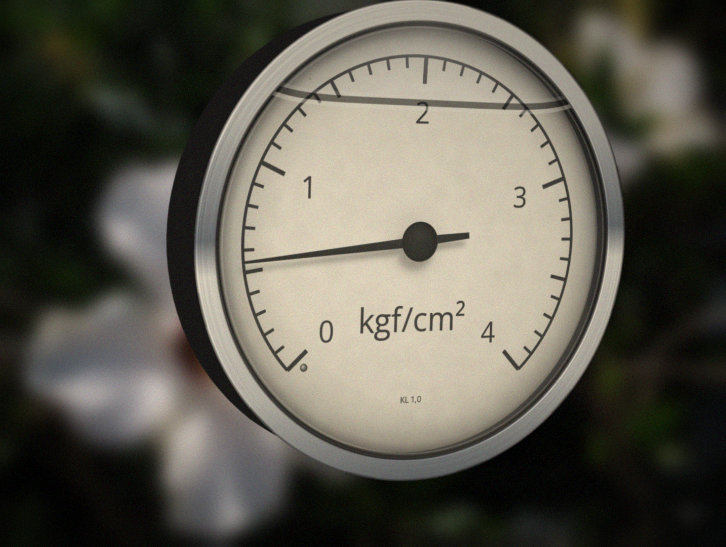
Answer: 0.55 (kg/cm²)
